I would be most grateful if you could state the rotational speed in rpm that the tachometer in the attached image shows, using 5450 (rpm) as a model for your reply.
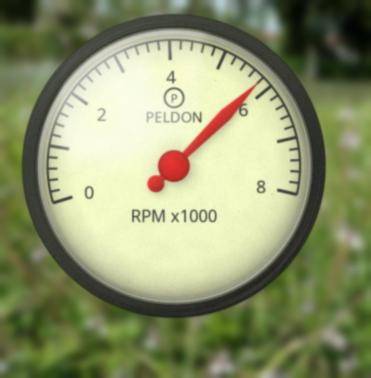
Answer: 5800 (rpm)
